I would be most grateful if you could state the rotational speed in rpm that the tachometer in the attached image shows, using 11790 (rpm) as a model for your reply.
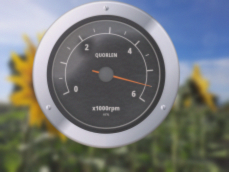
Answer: 5500 (rpm)
